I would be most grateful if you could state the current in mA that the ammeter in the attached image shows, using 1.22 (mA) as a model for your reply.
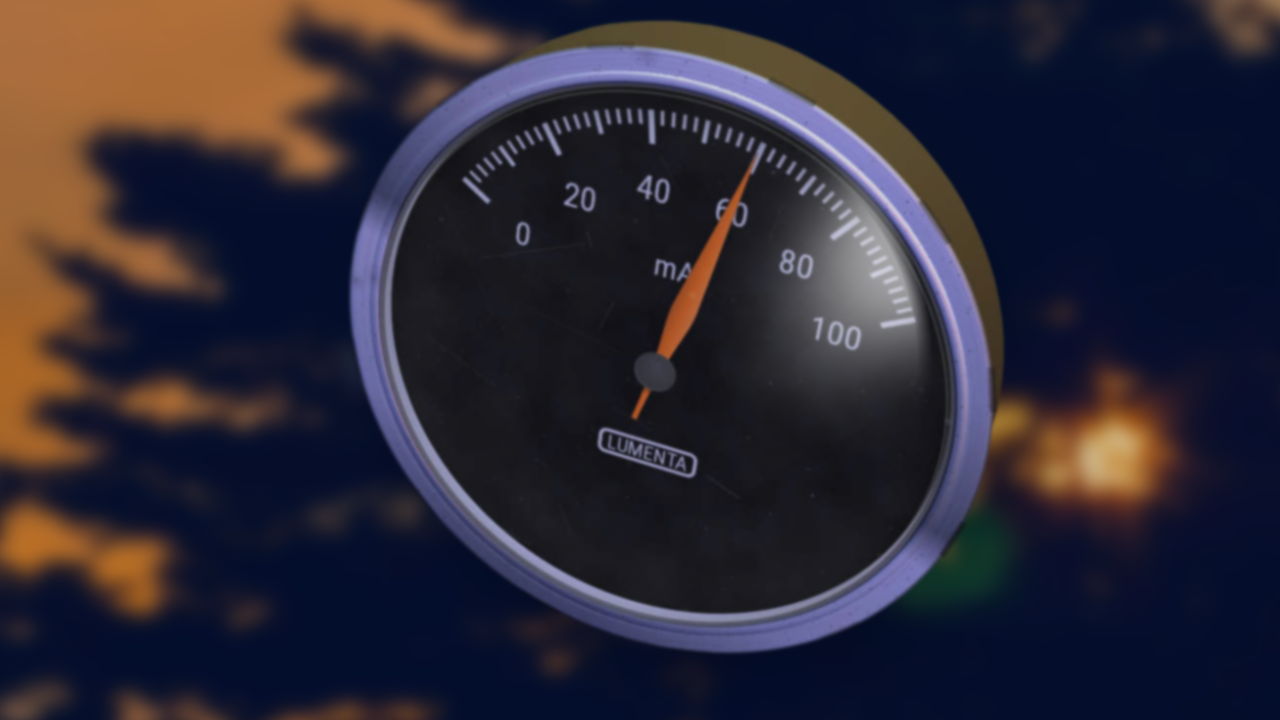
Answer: 60 (mA)
